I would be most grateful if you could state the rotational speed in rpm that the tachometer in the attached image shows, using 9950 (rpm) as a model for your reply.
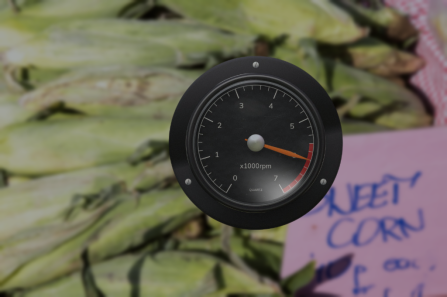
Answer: 6000 (rpm)
